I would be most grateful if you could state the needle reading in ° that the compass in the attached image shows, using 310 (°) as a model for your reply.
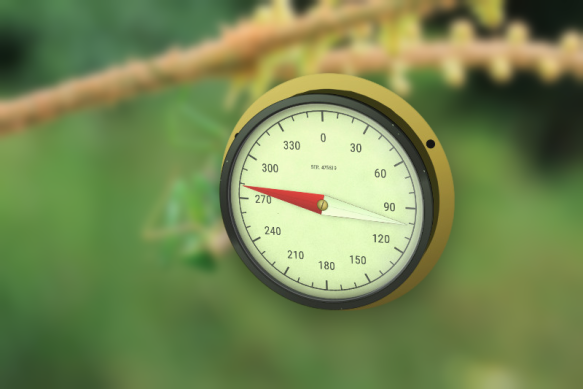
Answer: 280 (°)
